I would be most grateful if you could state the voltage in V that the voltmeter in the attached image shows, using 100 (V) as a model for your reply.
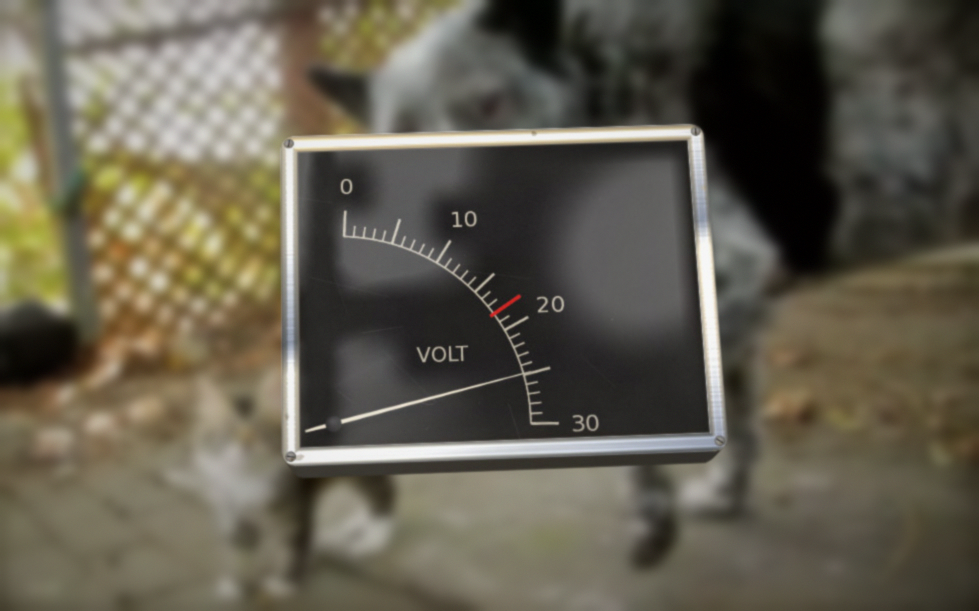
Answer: 25 (V)
